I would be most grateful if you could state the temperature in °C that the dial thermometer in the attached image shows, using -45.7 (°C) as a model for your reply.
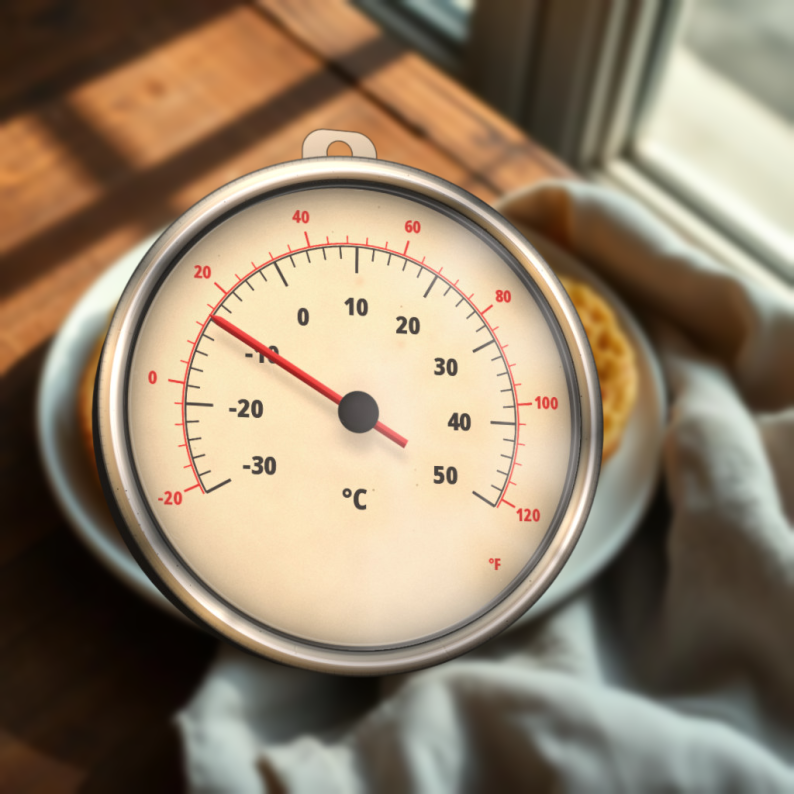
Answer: -10 (°C)
